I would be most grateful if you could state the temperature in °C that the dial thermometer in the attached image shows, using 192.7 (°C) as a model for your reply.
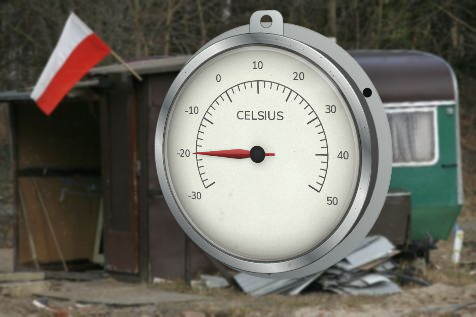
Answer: -20 (°C)
